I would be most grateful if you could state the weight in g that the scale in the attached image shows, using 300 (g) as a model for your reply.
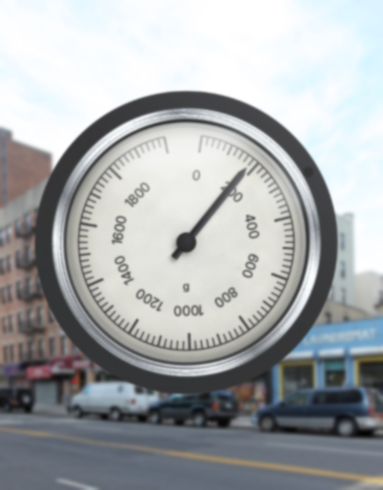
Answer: 180 (g)
